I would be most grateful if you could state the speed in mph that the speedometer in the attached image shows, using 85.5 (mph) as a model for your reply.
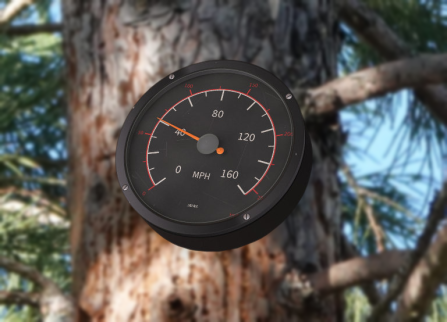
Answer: 40 (mph)
